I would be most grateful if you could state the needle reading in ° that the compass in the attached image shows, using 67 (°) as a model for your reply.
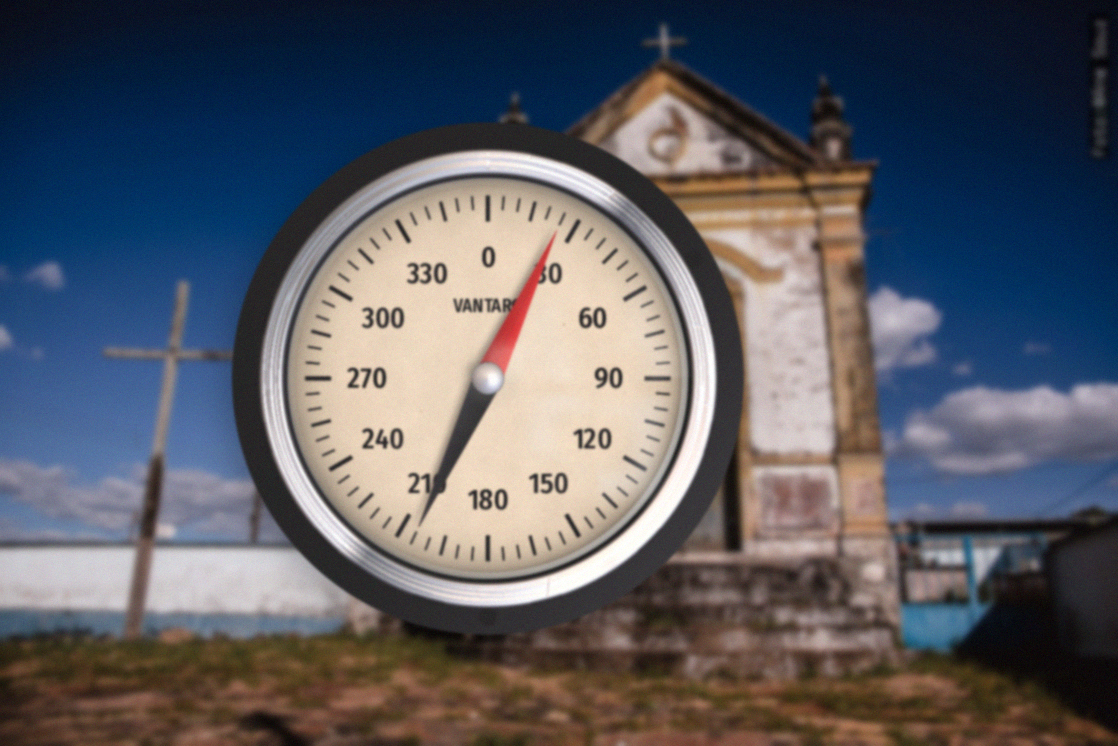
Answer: 25 (°)
